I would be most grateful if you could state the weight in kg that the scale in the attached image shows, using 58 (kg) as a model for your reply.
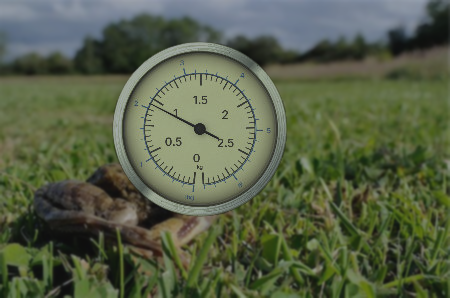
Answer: 0.95 (kg)
